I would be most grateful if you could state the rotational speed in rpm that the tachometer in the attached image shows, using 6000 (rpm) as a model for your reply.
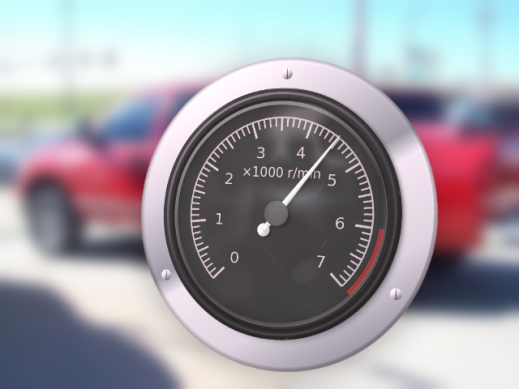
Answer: 4500 (rpm)
